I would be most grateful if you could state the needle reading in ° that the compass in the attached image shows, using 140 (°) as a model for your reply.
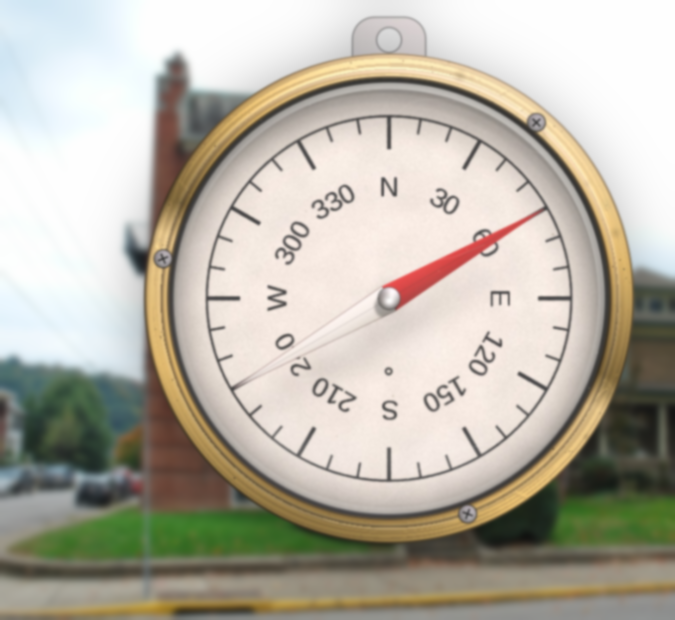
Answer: 60 (°)
